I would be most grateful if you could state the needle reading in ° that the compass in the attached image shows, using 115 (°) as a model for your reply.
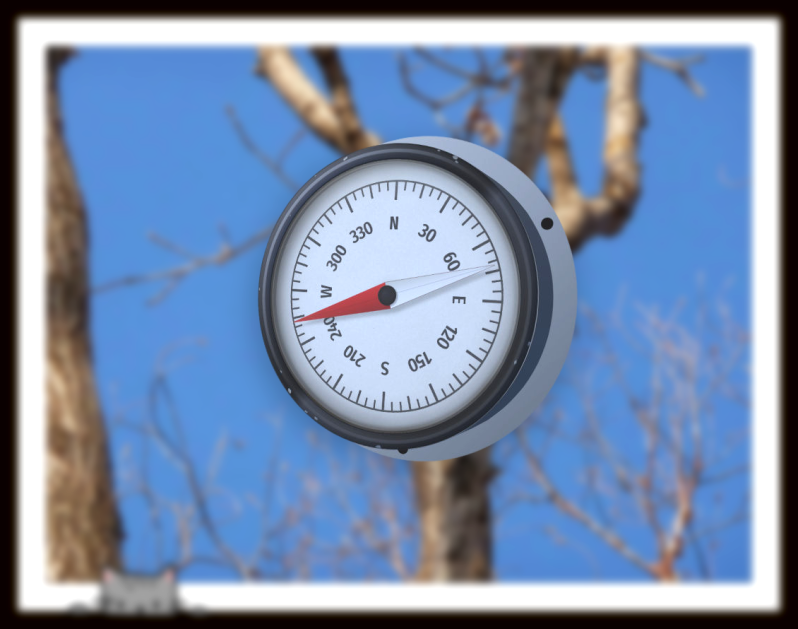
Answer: 252.5 (°)
